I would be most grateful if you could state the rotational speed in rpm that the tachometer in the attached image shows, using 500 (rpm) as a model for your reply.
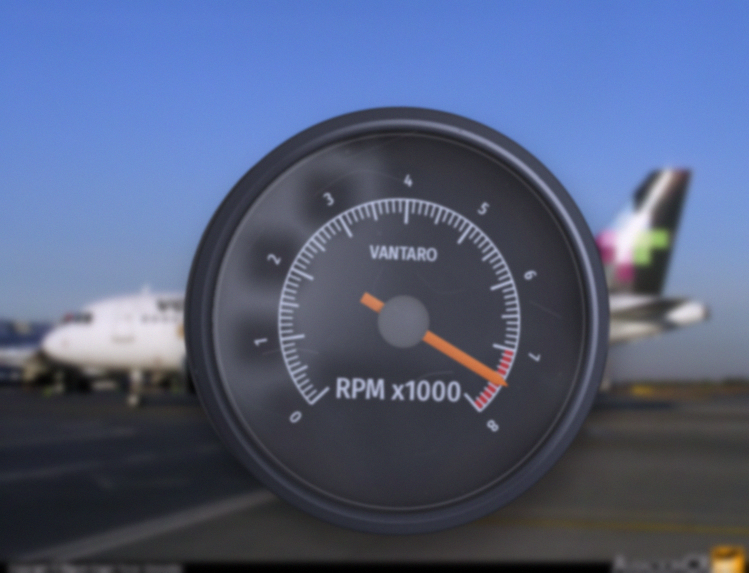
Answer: 7500 (rpm)
